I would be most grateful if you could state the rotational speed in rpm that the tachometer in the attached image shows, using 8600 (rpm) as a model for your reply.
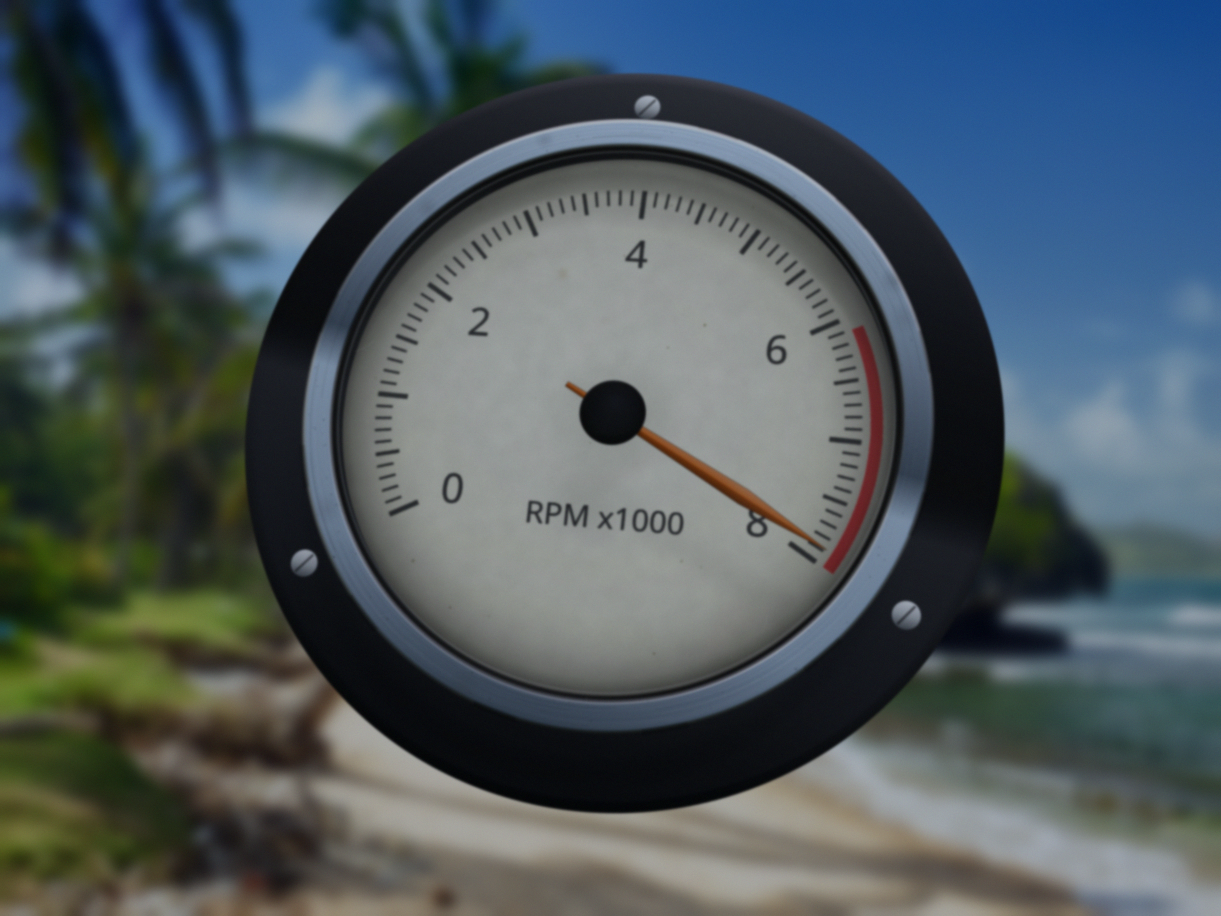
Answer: 7900 (rpm)
